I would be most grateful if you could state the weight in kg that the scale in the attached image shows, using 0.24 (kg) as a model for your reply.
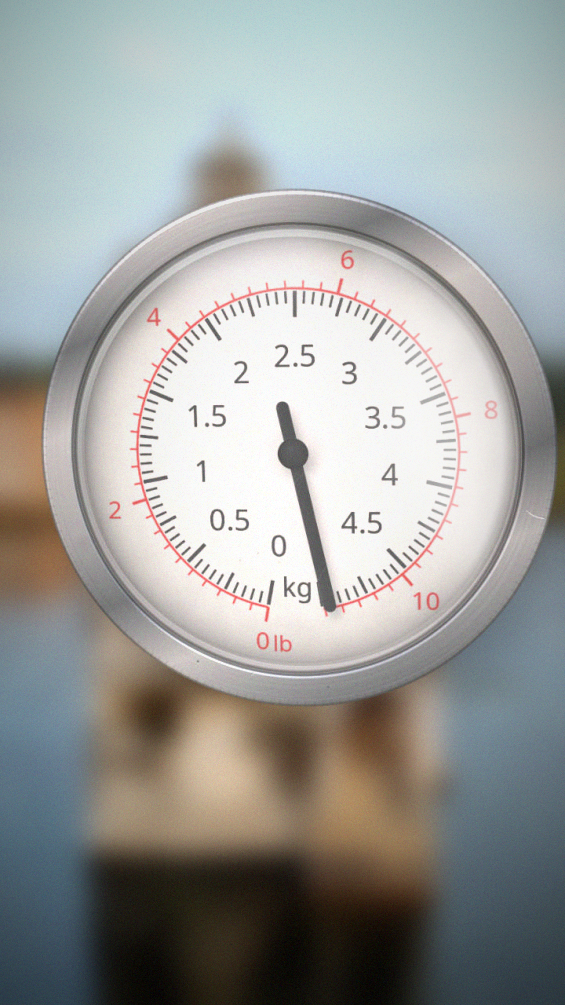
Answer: 4.95 (kg)
